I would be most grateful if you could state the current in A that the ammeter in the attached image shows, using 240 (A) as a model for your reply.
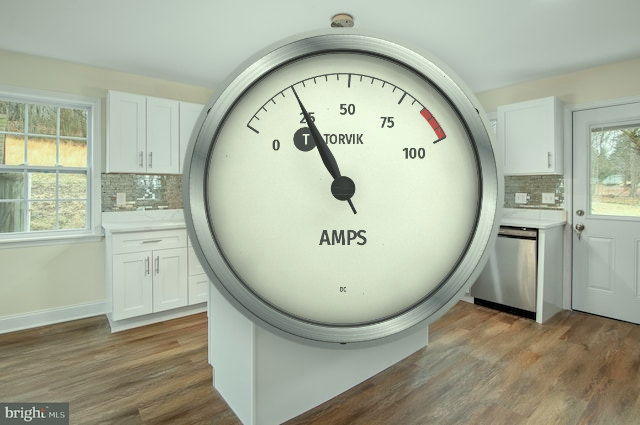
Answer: 25 (A)
